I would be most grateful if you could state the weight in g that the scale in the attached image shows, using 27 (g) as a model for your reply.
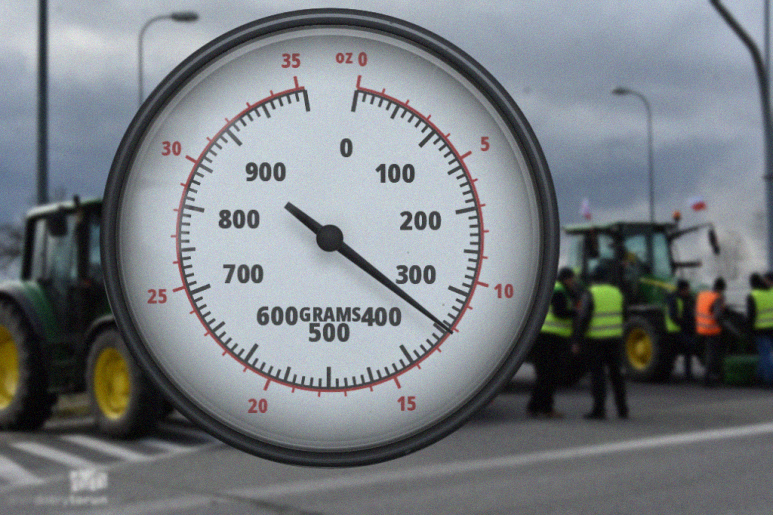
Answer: 345 (g)
